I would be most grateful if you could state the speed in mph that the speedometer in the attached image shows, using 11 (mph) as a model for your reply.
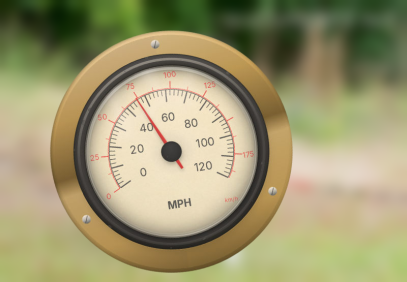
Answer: 46 (mph)
